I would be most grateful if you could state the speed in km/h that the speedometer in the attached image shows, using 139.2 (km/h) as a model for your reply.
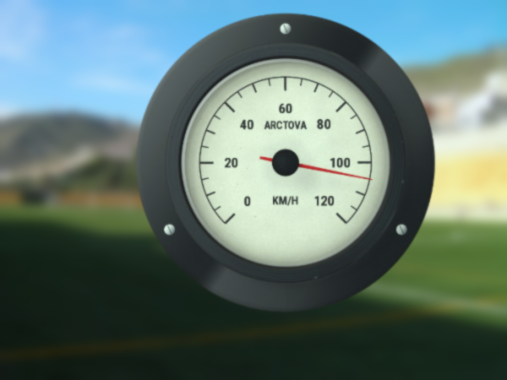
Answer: 105 (km/h)
